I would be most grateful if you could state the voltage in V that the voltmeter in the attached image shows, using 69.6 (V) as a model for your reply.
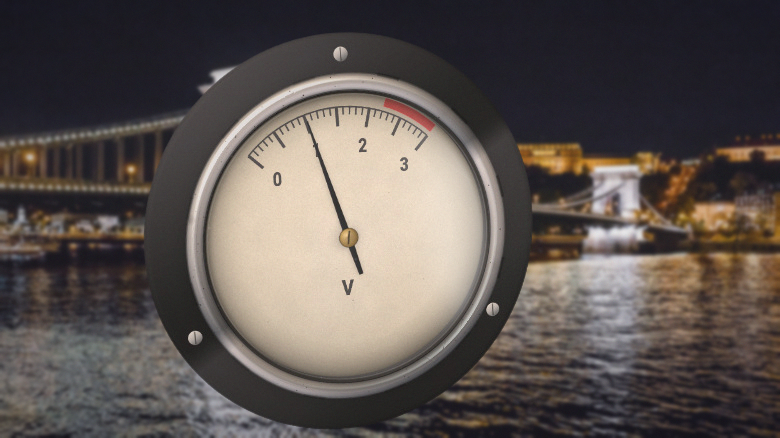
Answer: 1 (V)
